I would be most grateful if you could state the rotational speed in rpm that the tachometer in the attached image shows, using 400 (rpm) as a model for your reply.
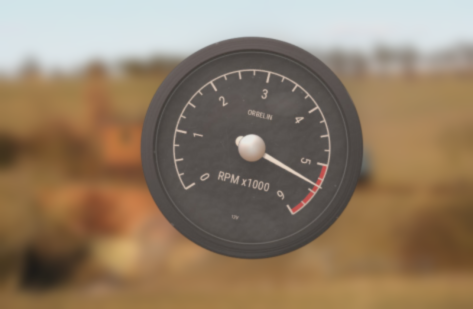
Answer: 5375 (rpm)
